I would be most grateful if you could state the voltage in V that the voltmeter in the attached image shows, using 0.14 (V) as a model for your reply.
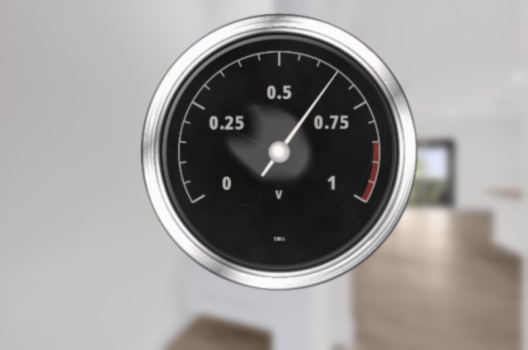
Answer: 0.65 (V)
